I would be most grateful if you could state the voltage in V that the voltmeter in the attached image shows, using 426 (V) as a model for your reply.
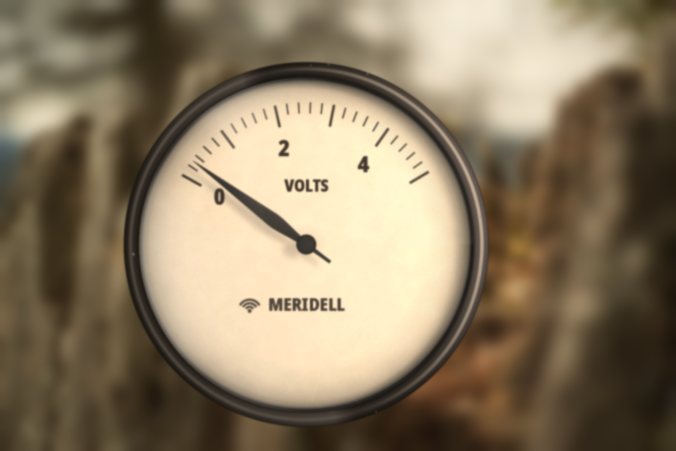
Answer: 0.3 (V)
